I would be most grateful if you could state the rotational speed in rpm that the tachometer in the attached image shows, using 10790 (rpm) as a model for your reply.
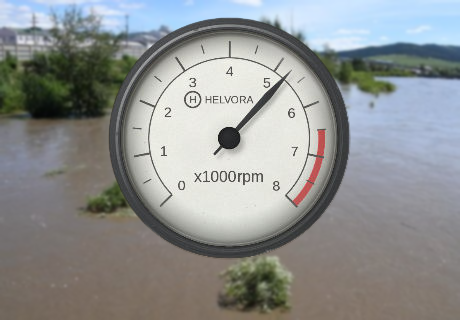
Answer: 5250 (rpm)
